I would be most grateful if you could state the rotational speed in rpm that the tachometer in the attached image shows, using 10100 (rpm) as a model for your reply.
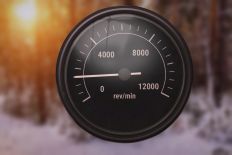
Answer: 1500 (rpm)
